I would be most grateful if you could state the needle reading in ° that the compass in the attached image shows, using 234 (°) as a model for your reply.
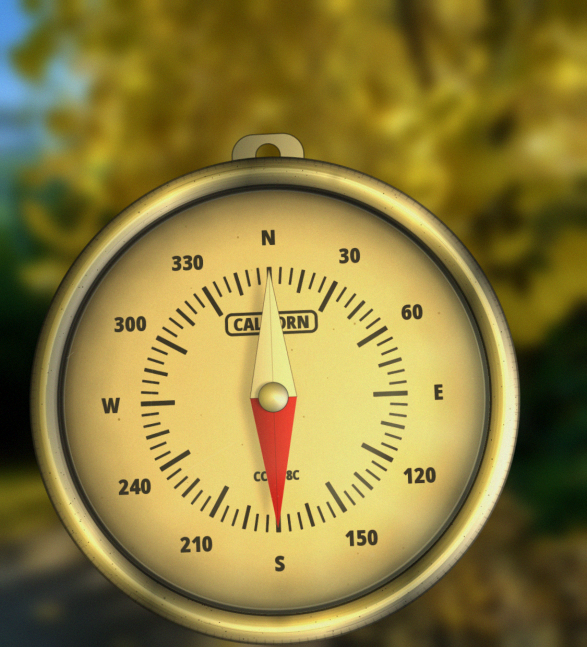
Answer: 180 (°)
